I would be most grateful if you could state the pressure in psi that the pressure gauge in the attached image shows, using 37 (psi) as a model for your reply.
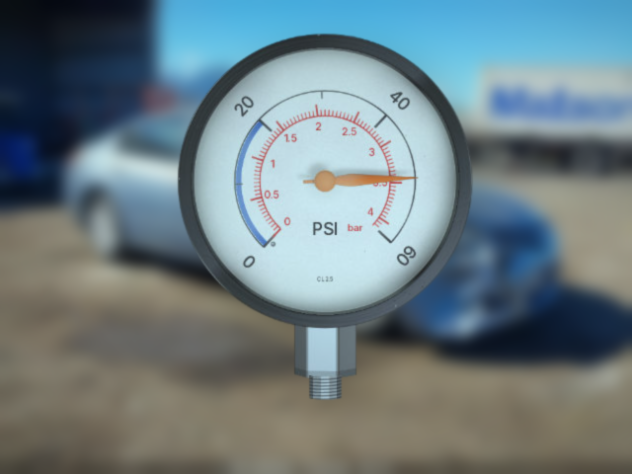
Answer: 50 (psi)
